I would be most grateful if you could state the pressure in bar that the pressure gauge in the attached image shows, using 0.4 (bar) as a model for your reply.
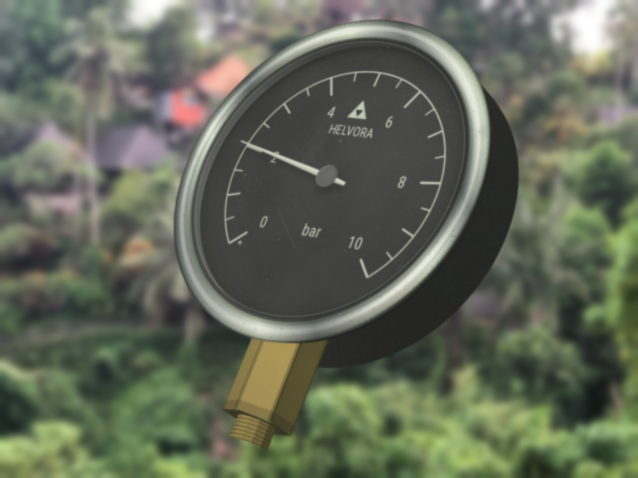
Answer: 2 (bar)
